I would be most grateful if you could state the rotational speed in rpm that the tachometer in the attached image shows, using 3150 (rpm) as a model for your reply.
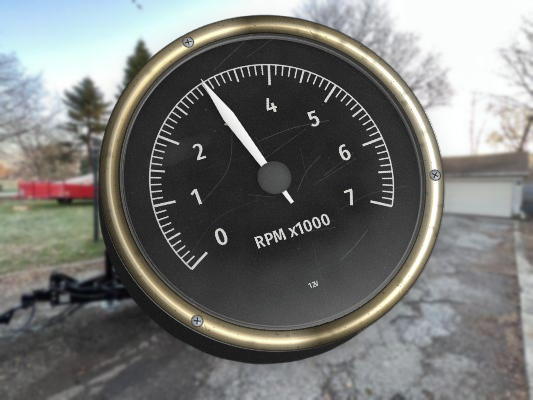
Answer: 3000 (rpm)
